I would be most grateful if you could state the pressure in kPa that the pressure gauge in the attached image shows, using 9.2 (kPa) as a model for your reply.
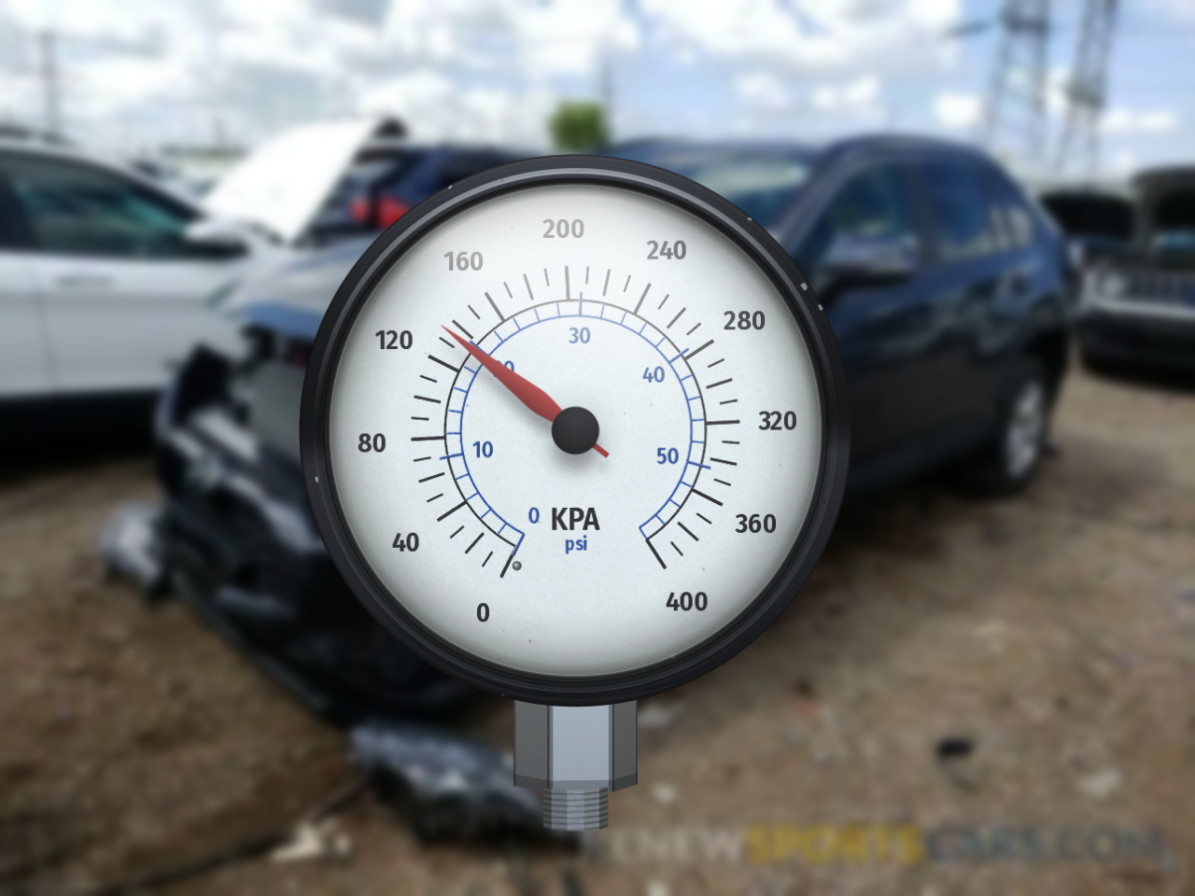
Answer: 135 (kPa)
